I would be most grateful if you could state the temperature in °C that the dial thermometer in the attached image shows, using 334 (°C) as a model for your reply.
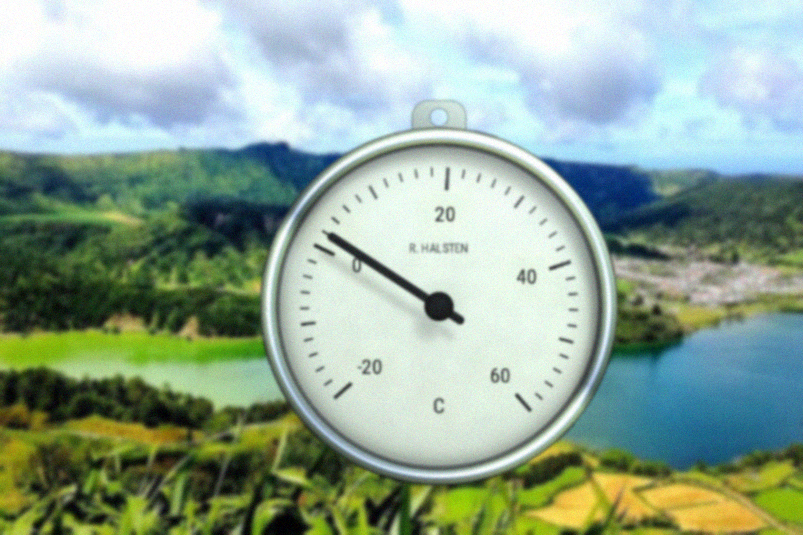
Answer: 2 (°C)
